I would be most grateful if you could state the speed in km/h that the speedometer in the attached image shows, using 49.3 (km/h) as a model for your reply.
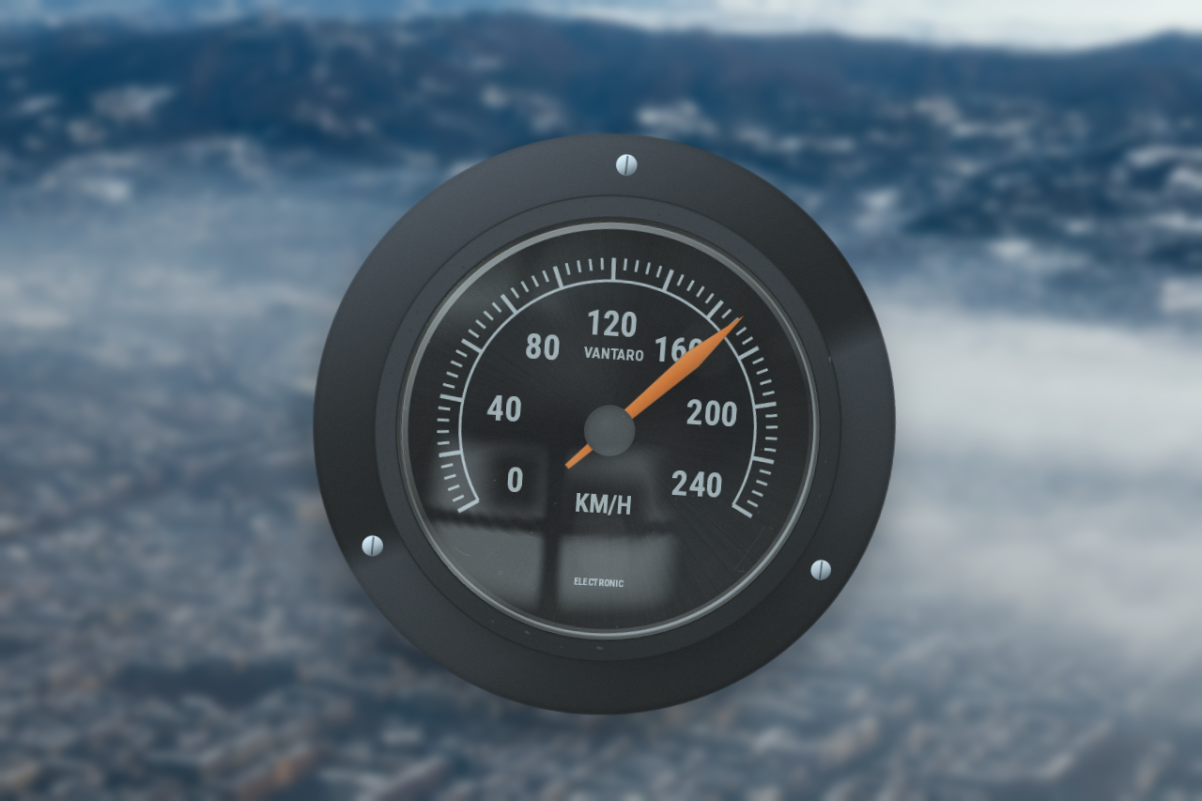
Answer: 168 (km/h)
